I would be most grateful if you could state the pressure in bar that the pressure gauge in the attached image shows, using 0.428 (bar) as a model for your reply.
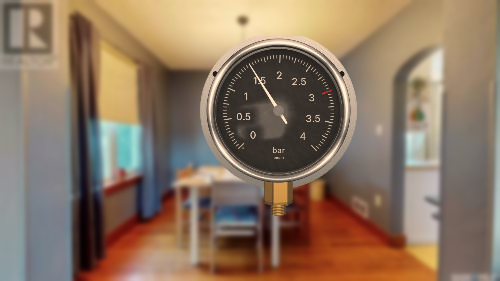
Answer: 1.5 (bar)
